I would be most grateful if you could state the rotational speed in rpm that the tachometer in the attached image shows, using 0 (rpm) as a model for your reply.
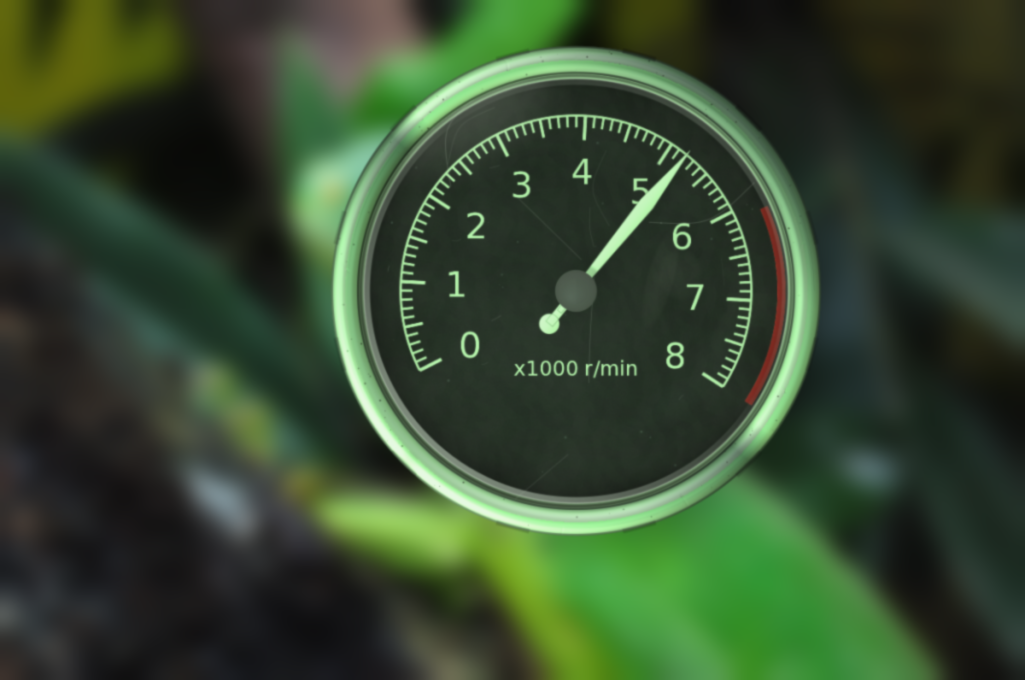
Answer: 5200 (rpm)
